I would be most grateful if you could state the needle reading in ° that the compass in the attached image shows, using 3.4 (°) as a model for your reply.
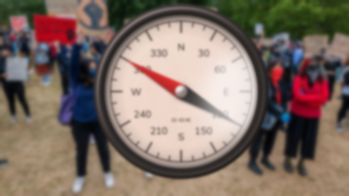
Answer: 300 (°)
